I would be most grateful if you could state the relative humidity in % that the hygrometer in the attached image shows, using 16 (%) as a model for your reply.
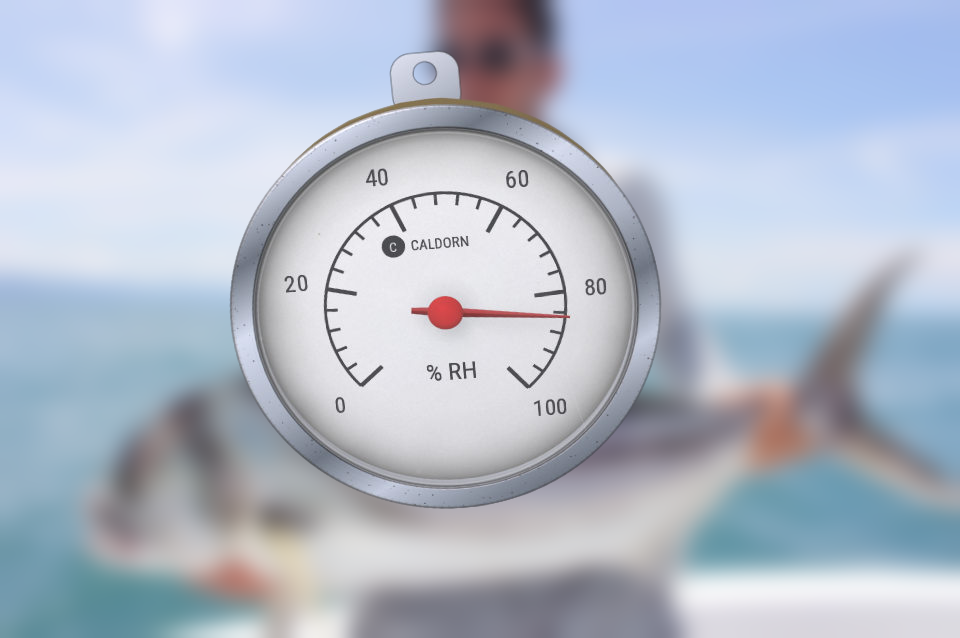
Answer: 84 (%)
